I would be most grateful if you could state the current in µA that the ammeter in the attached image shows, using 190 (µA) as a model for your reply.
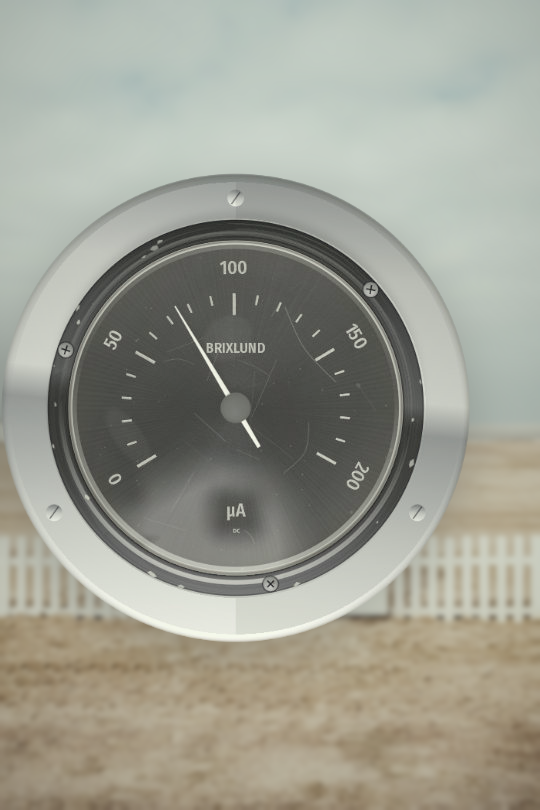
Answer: 75 (µA)
